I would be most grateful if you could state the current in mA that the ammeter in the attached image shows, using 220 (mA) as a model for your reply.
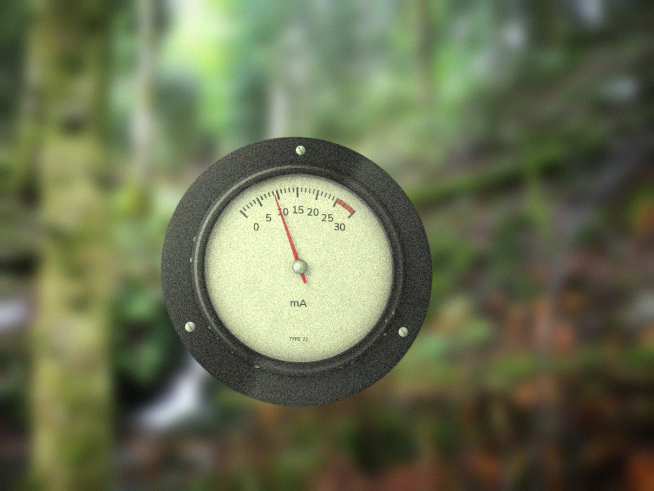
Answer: 9 (mA)
